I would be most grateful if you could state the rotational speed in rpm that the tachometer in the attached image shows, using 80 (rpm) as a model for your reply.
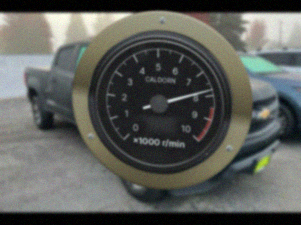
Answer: 7750 (rpm)
